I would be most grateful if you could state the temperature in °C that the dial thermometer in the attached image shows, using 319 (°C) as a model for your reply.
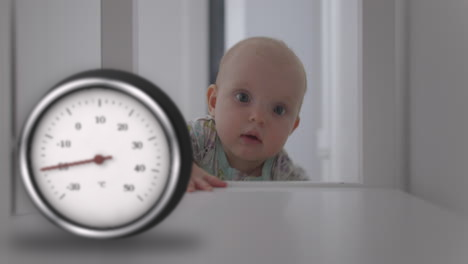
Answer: -20 (°C)
